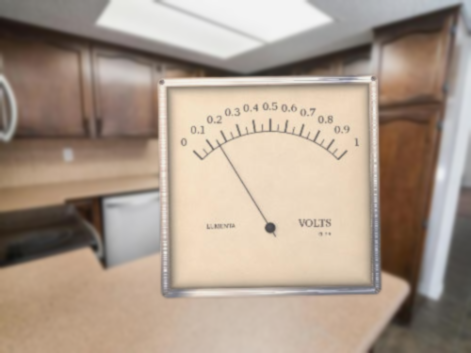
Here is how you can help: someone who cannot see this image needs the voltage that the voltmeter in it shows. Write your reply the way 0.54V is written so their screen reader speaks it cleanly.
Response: 0.15V
